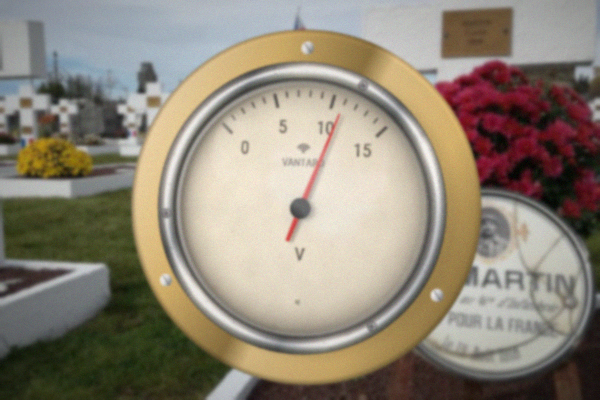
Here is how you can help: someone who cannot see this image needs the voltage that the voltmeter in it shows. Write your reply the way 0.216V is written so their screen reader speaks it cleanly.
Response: 11V
